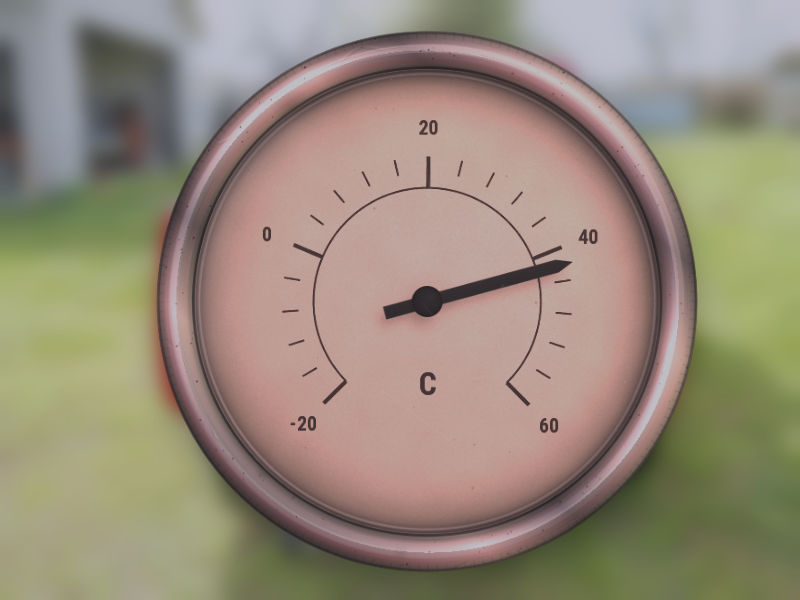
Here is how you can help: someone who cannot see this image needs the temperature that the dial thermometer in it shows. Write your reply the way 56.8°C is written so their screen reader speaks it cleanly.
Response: 42°C
